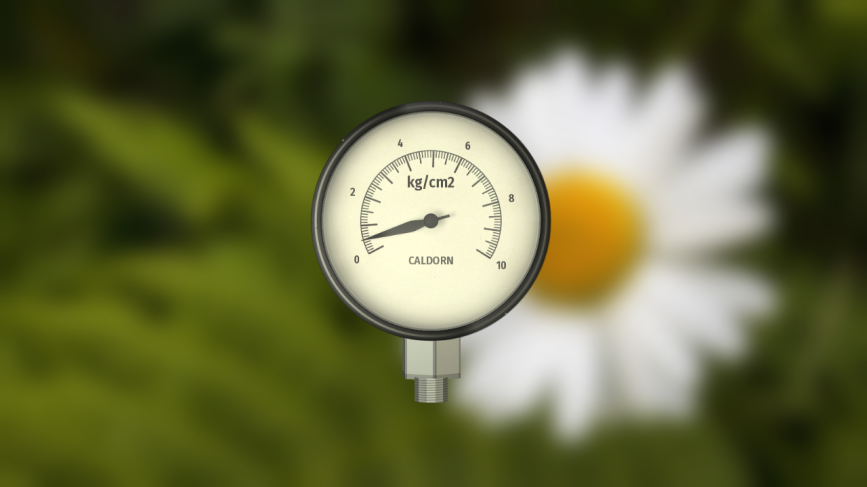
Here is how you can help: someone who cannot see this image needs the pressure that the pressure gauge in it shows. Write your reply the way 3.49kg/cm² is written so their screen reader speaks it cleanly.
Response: 0.5kg/cm²
